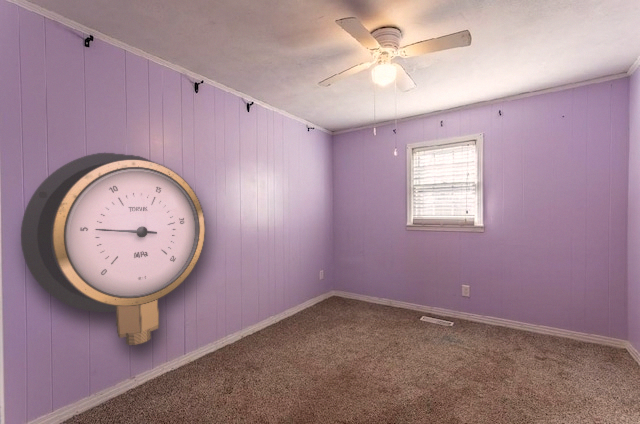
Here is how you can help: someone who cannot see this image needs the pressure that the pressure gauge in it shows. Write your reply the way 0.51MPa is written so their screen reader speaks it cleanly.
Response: 5MPa
